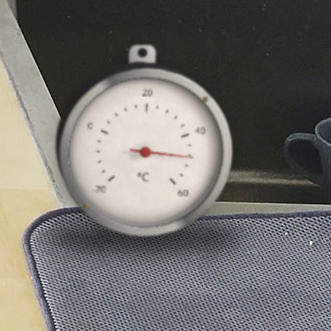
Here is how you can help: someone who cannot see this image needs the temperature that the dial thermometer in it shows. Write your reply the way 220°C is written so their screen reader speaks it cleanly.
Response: 48°C
